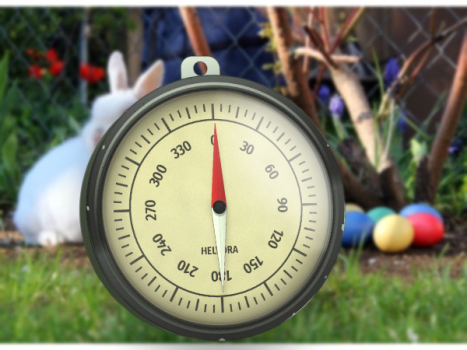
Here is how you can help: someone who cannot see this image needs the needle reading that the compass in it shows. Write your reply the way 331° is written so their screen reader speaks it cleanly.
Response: 0°
